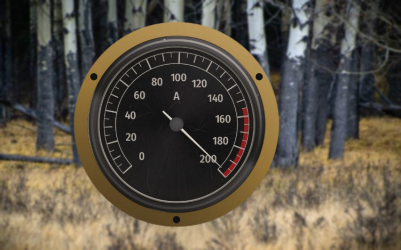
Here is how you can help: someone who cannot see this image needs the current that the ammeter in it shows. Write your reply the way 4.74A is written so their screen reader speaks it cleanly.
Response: 197.5A
